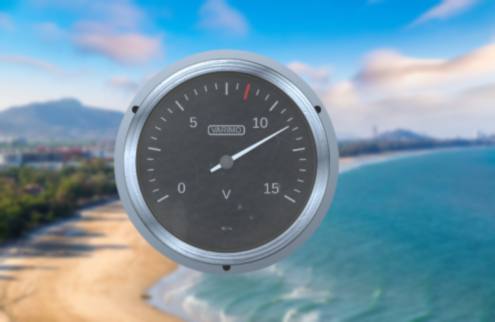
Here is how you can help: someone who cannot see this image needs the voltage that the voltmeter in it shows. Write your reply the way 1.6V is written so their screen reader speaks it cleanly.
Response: 11.25V
